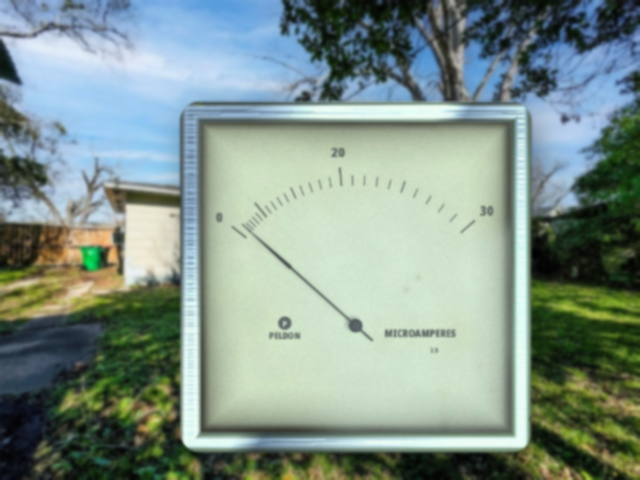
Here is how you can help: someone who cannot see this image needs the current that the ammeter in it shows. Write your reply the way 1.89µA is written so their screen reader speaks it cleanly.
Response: 5µA
